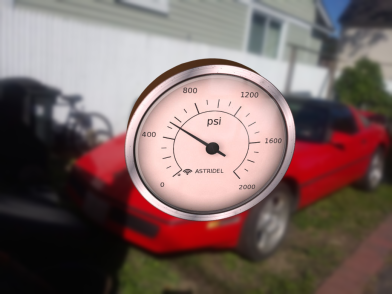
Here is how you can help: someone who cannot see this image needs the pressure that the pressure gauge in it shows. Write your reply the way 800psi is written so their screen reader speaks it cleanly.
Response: 550psi
